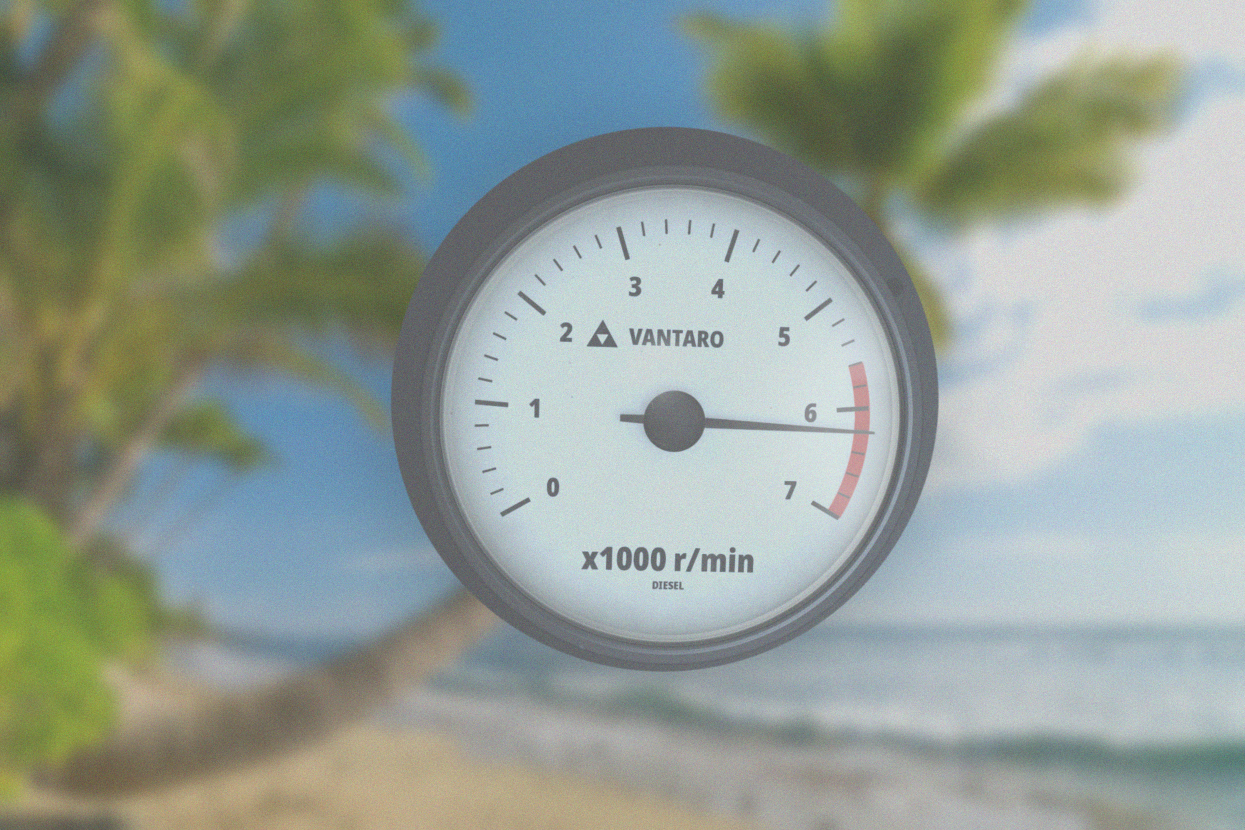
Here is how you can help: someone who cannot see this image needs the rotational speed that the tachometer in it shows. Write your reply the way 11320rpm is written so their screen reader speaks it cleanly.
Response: 6200rpm
